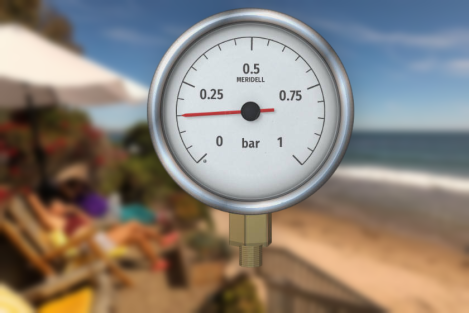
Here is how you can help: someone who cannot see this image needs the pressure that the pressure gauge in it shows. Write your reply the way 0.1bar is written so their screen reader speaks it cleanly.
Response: 0.15bar
